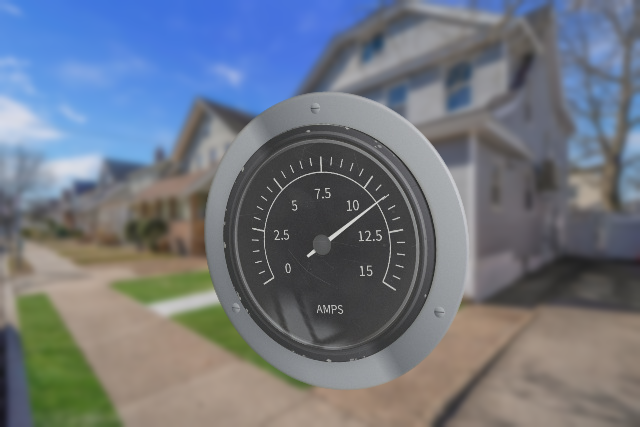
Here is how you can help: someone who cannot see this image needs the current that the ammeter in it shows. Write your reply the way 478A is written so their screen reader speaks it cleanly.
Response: 11A
